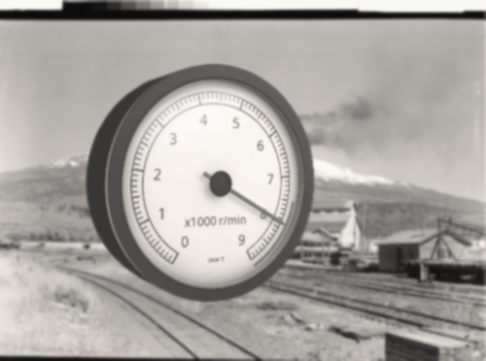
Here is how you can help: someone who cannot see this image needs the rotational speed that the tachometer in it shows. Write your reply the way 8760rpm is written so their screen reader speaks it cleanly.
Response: 8000rpm
